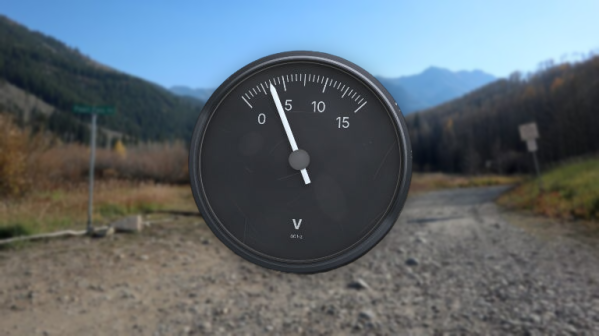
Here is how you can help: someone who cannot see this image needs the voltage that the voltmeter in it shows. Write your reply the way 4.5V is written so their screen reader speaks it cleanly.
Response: 3.5V
